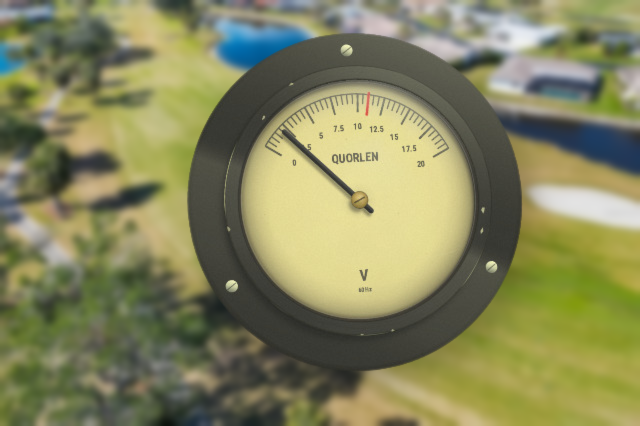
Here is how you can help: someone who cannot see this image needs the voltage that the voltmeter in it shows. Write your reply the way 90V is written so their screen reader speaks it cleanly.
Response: 2V
